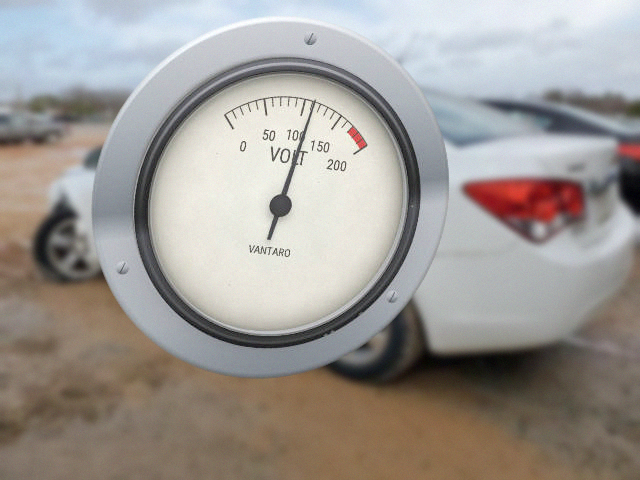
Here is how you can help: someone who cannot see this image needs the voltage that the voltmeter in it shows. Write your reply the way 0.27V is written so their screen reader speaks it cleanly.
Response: 110V
